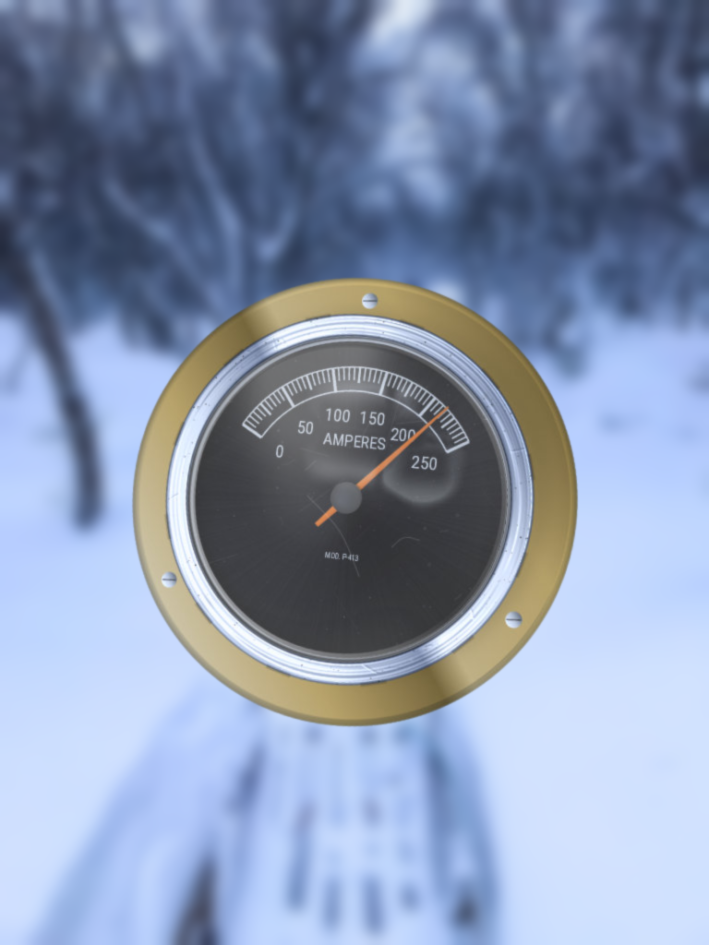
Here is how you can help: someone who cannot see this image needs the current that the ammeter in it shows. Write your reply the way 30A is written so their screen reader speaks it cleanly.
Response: 215A
